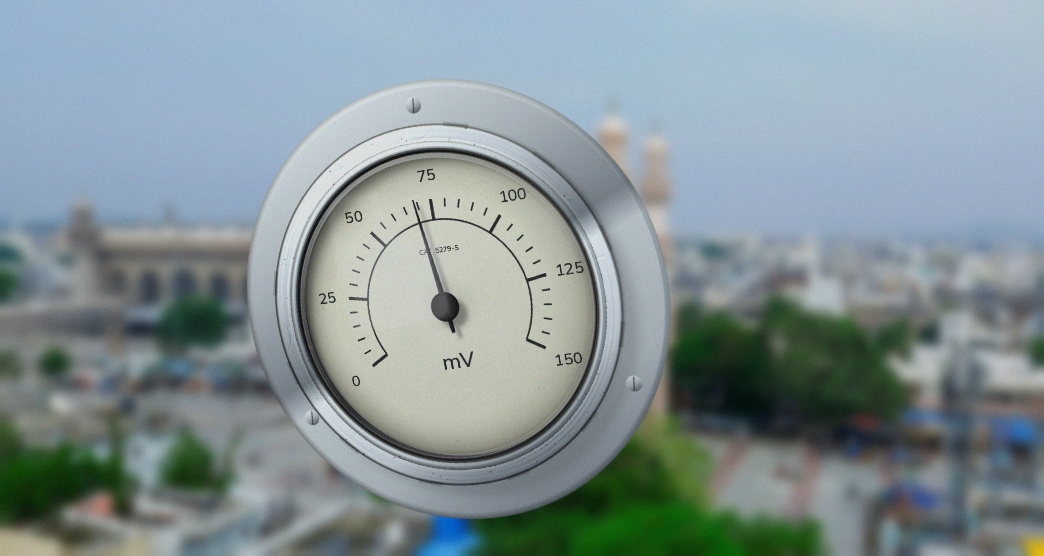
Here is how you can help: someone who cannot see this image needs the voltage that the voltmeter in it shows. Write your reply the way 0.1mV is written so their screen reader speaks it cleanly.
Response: 70mV
